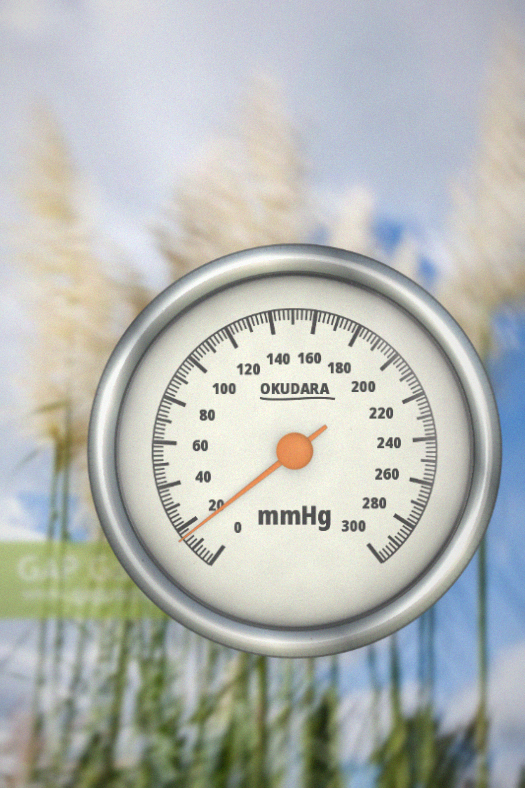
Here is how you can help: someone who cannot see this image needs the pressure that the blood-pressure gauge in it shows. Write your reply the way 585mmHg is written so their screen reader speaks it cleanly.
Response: 16mmHg
